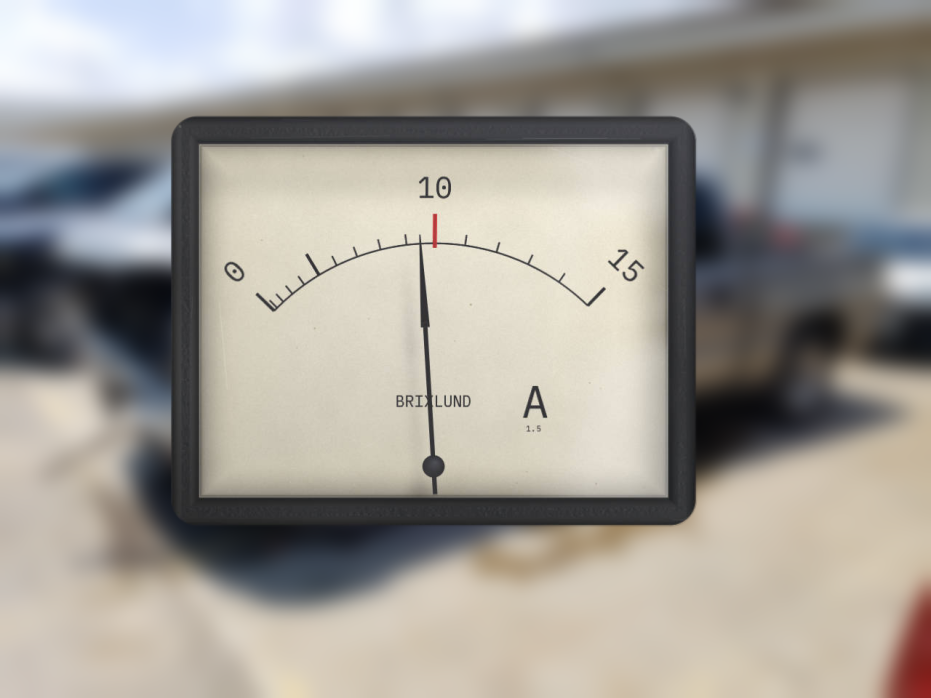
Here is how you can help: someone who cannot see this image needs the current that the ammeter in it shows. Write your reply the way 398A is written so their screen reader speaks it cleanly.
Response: 9.5A
